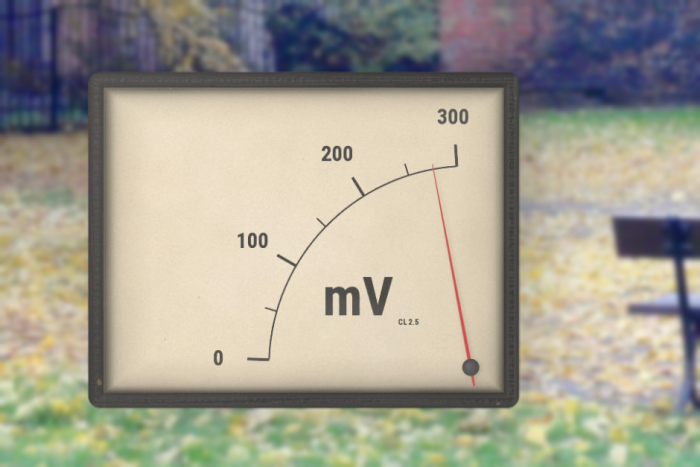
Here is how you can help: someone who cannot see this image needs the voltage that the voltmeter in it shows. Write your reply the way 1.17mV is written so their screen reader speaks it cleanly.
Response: 275mV
